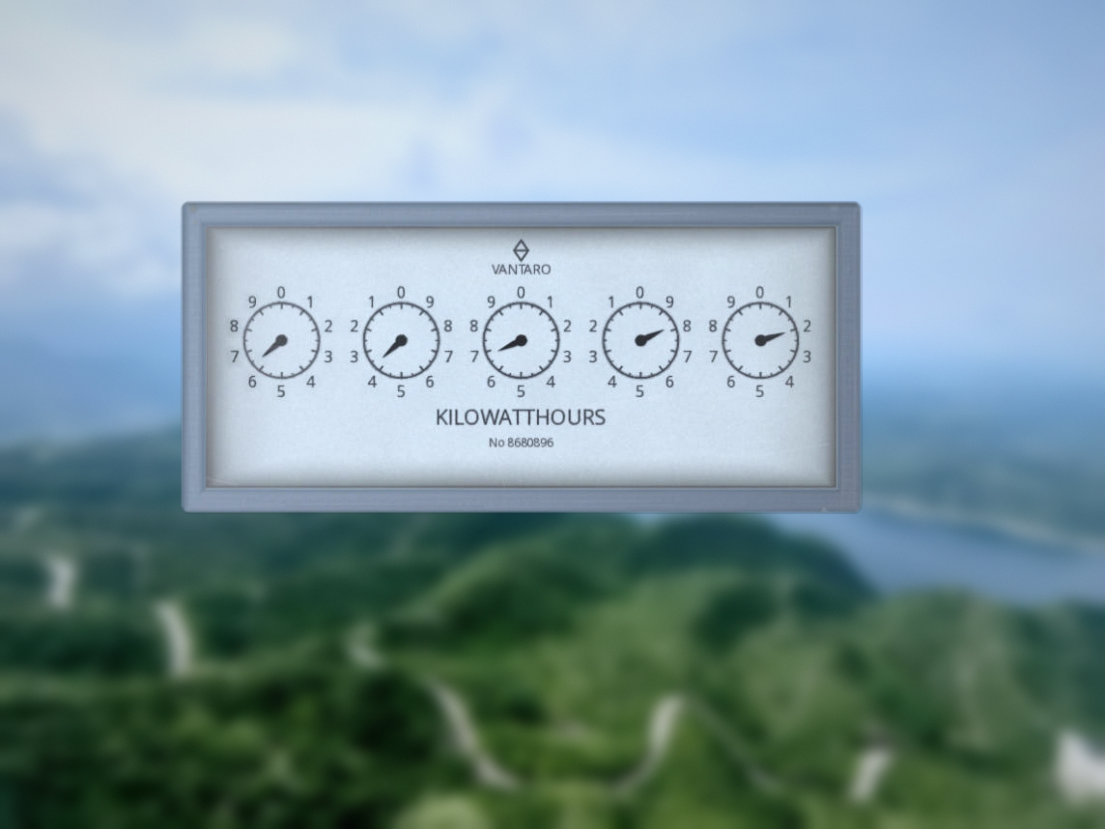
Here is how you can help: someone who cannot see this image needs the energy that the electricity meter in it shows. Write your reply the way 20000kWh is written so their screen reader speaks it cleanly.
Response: 63682kWh
